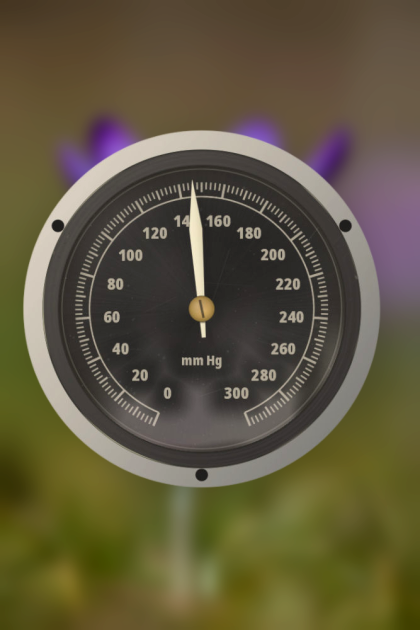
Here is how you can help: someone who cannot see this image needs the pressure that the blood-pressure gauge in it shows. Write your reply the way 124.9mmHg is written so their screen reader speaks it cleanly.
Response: 146mmHg
